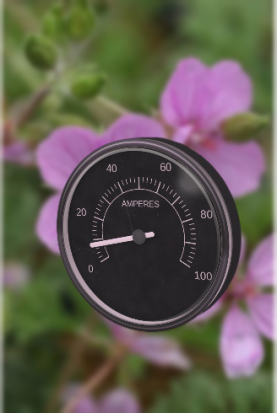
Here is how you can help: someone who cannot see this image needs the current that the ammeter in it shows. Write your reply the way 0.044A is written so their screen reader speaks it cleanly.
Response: 8A
